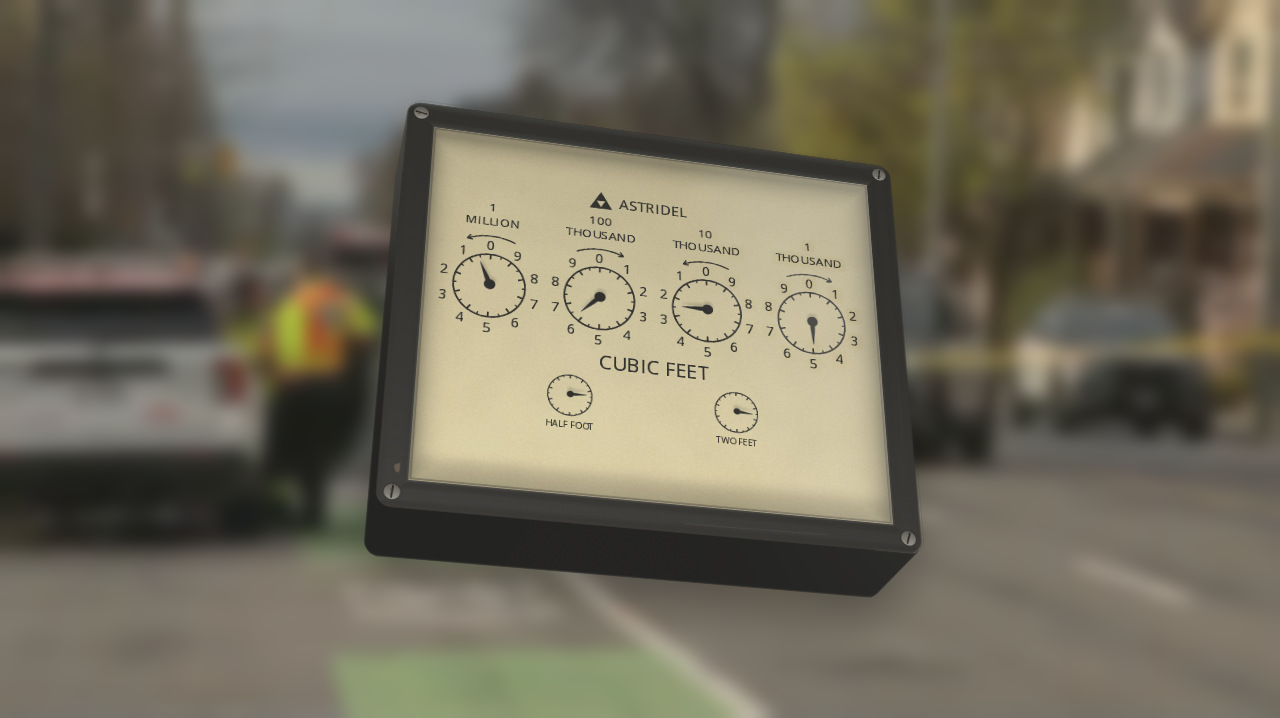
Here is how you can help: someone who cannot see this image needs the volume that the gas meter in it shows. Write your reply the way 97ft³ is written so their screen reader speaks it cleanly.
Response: 62500ft³
